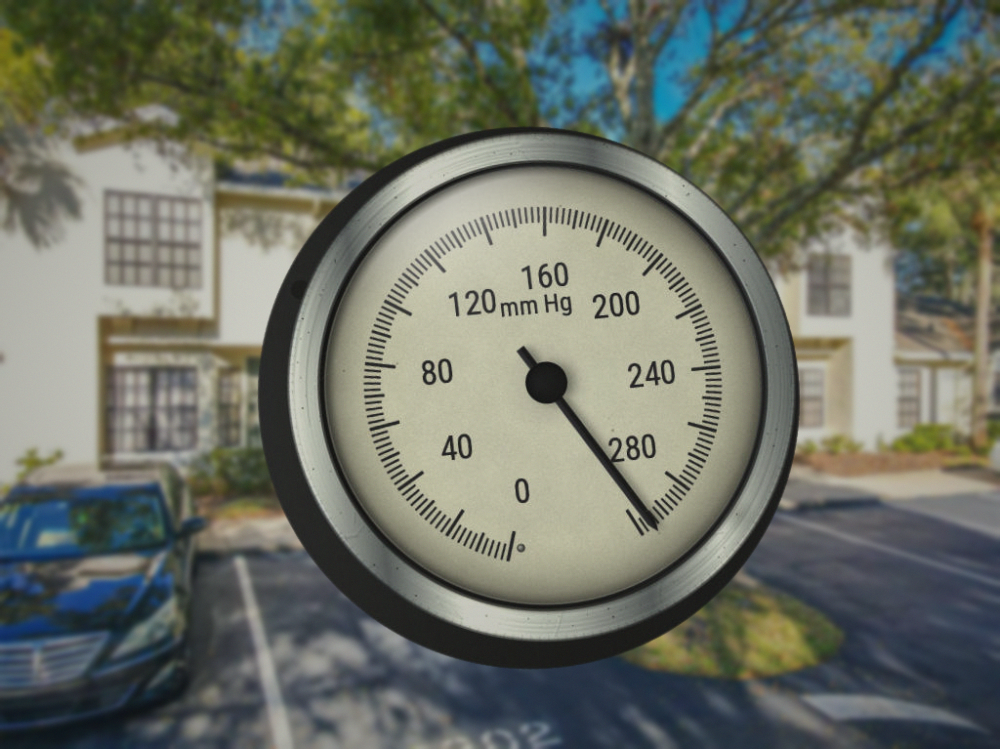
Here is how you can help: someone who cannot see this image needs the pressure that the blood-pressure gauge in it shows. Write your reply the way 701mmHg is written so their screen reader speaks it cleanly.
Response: 296mmHg
